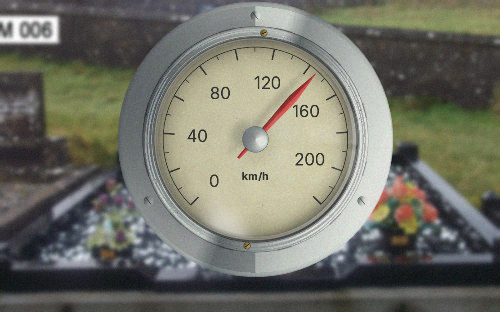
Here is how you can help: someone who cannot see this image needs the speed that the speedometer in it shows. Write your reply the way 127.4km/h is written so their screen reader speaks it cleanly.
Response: 145km/h
